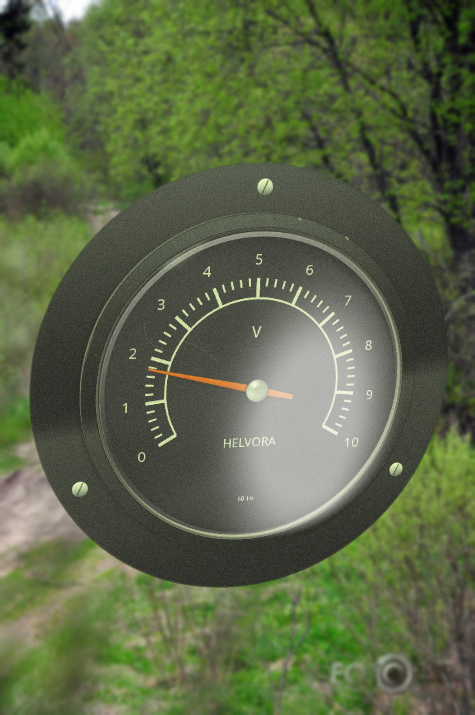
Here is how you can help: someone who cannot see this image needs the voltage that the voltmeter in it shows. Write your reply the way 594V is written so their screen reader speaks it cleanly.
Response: 1.8V
